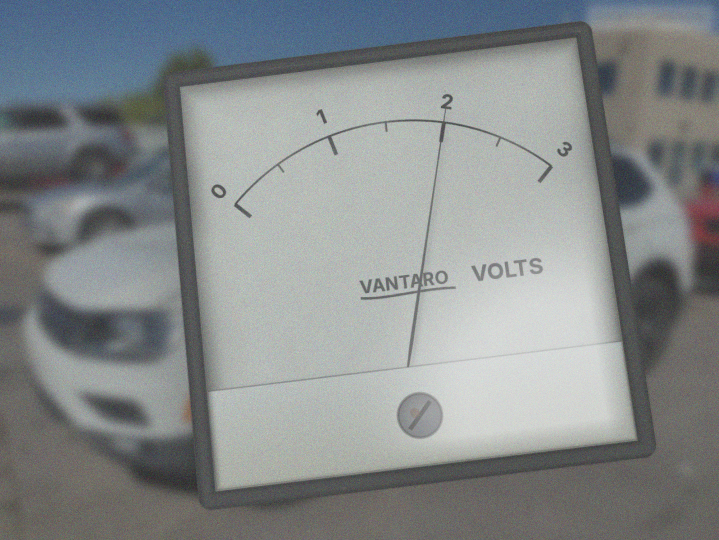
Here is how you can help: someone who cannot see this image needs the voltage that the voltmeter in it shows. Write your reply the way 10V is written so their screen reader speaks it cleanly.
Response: 2V
